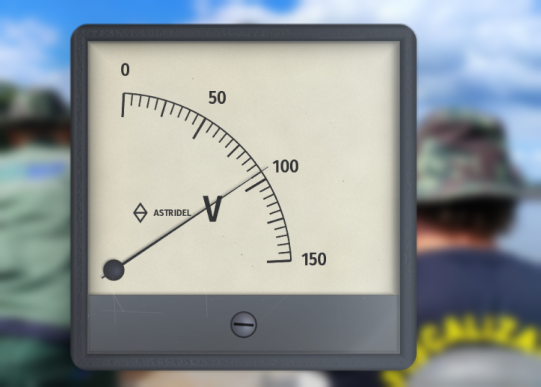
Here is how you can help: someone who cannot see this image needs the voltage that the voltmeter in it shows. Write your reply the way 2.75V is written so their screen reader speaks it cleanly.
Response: 95V
